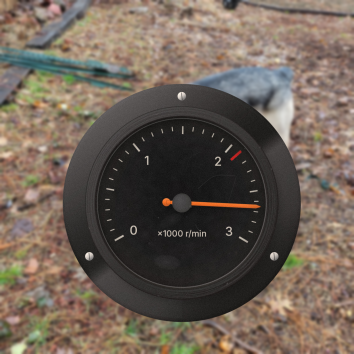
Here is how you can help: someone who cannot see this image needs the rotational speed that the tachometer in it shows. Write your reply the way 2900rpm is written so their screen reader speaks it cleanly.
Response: 2650rpm
